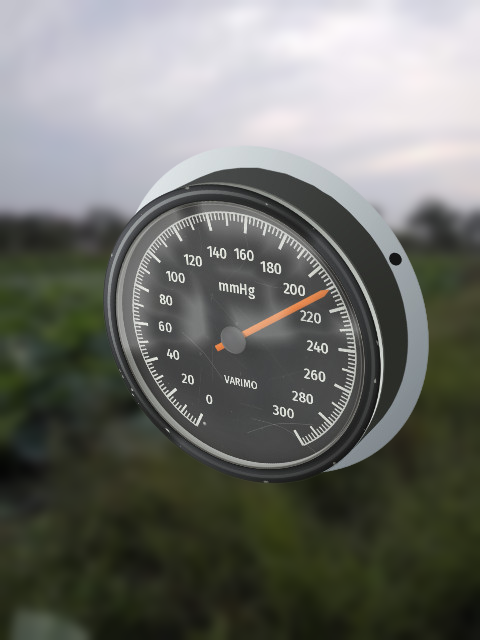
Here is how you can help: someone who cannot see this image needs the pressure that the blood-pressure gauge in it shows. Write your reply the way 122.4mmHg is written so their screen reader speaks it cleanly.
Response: 210mmHg
